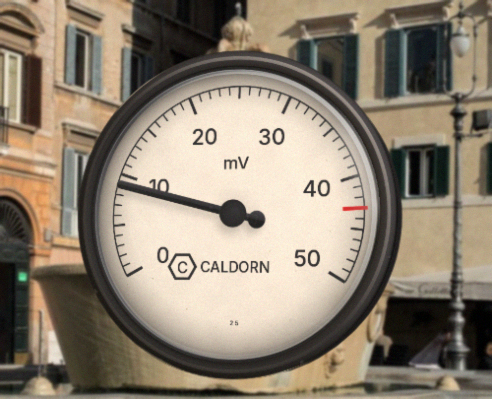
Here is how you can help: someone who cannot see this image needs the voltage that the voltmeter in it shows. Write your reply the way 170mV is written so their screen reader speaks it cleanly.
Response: 9mV
